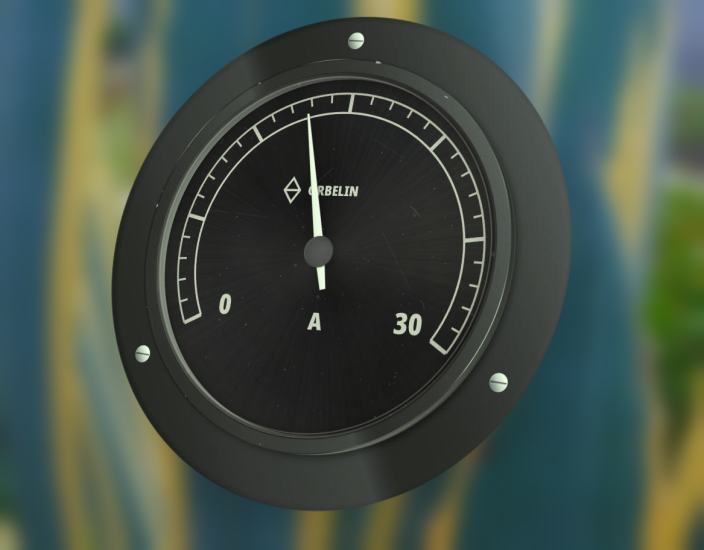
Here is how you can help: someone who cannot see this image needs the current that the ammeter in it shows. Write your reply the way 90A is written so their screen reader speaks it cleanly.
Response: 13A
